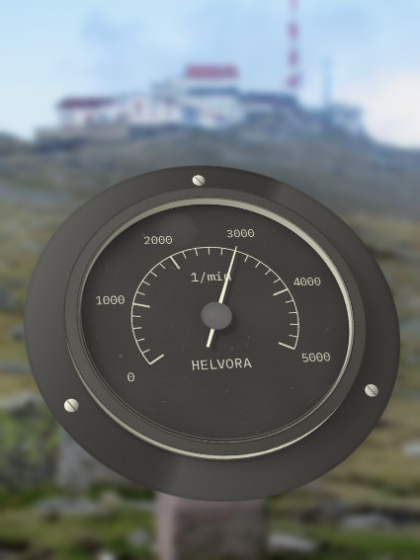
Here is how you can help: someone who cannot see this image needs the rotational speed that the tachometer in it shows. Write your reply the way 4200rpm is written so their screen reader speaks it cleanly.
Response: 3000rpm
